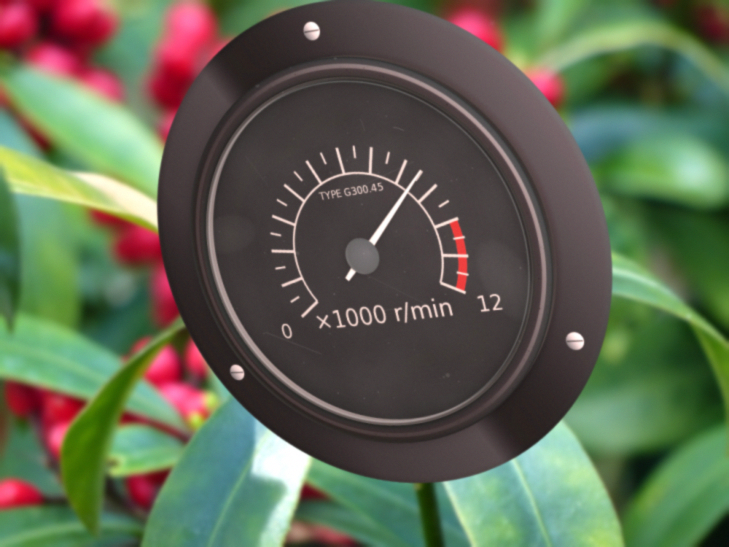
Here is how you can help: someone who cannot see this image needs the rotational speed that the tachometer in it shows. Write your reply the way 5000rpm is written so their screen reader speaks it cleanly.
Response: 8500rpm
